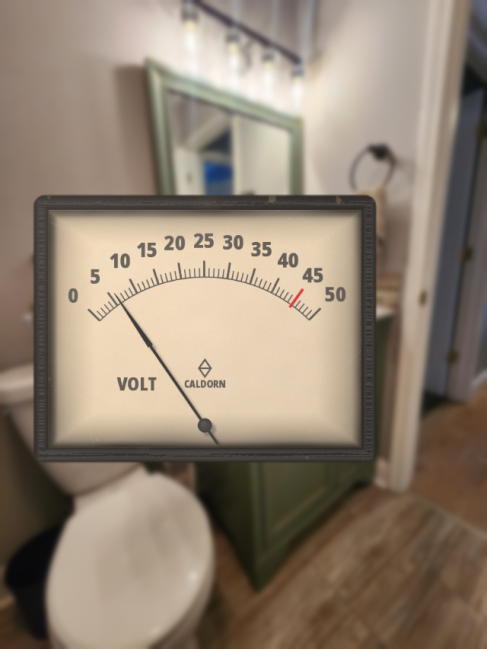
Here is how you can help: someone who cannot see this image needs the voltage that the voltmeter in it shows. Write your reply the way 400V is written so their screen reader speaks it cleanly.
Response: 6V
